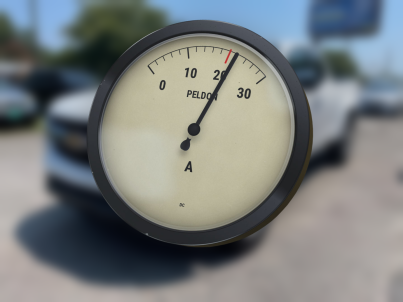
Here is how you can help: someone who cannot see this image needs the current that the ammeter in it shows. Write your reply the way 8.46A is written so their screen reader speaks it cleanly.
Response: 22A
